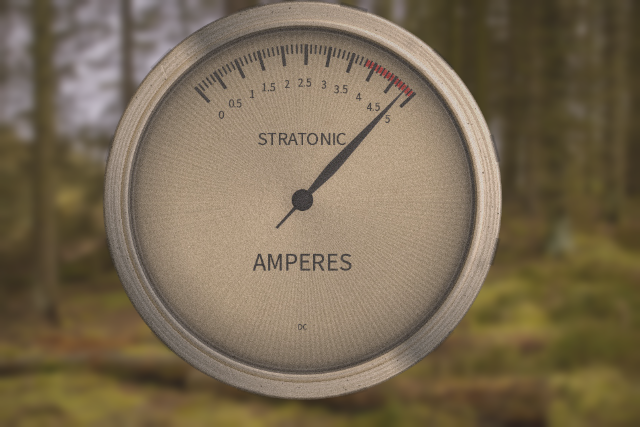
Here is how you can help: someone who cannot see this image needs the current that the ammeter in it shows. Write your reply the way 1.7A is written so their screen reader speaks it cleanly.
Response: 4.8A
